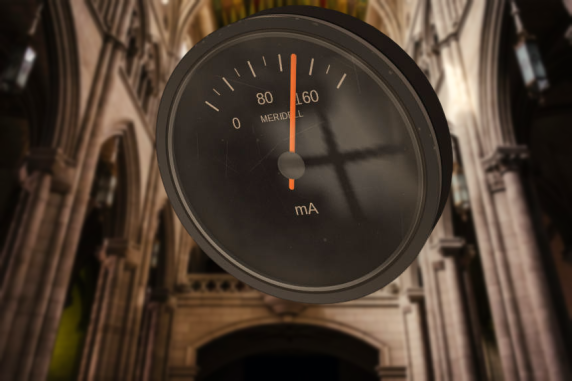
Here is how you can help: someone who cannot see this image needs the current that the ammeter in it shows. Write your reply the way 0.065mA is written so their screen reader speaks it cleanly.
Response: 140mA
